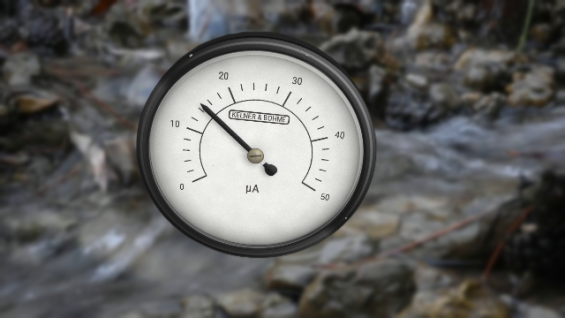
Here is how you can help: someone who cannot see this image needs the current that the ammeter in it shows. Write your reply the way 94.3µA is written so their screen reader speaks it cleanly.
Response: 15µA
